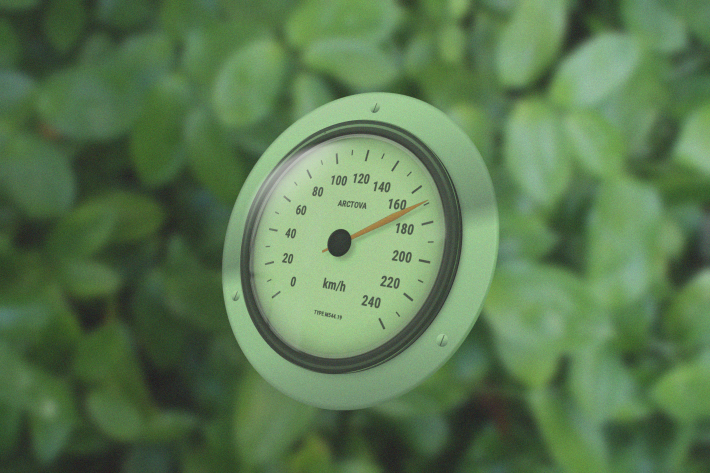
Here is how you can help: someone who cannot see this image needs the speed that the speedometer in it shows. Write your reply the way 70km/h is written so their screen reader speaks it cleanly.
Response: 170km/h
